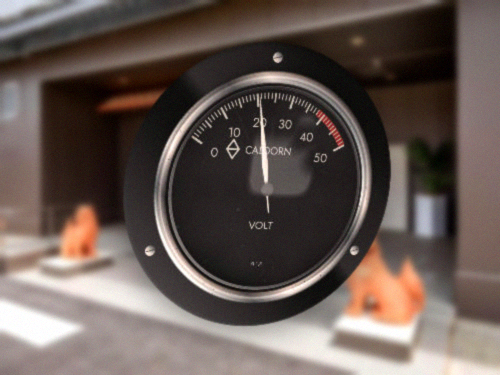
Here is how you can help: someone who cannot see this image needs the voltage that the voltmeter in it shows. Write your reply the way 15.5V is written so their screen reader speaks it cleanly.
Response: 20V
